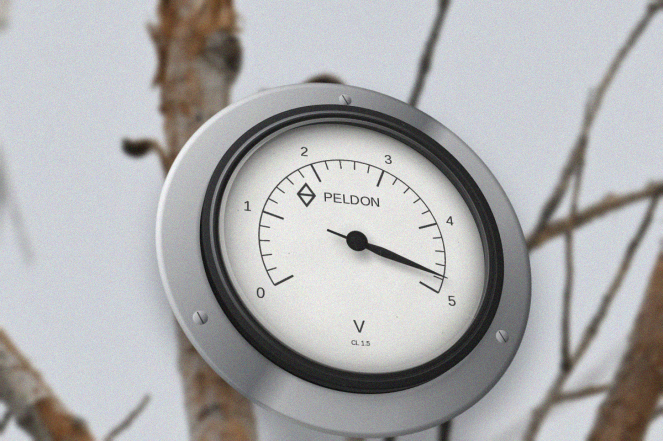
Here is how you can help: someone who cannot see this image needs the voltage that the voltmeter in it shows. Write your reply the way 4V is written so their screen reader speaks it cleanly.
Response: 4.8V
